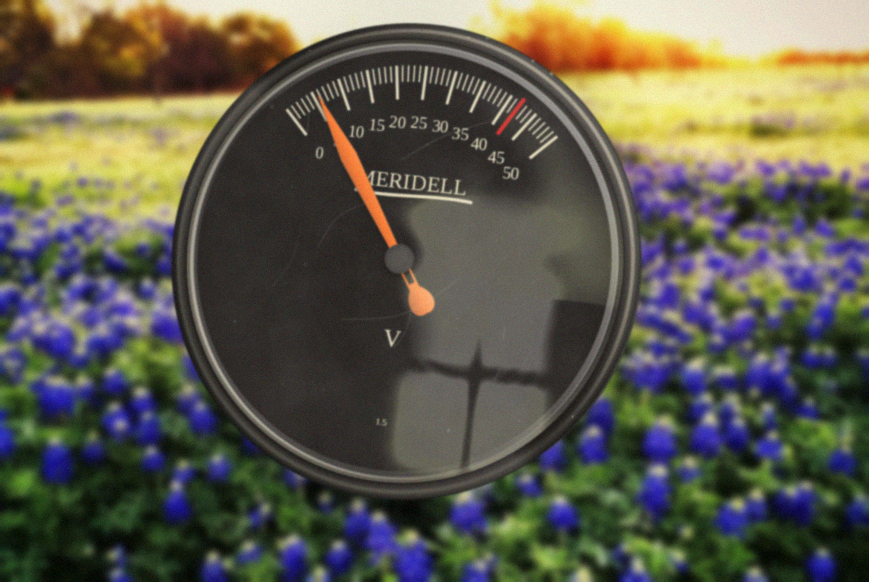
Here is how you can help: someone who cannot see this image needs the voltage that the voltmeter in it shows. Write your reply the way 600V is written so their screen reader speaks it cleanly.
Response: 6V
